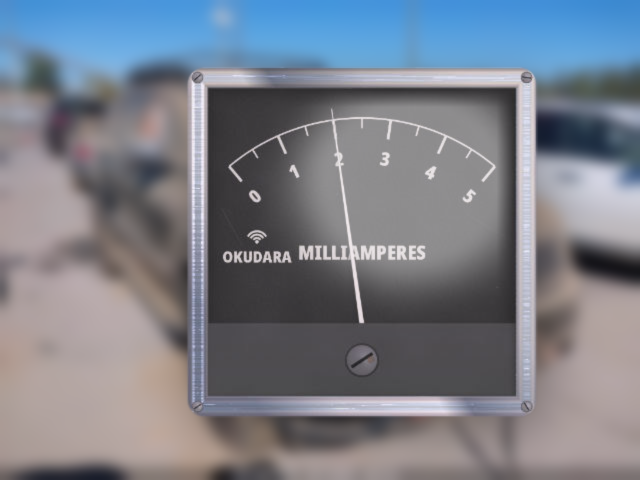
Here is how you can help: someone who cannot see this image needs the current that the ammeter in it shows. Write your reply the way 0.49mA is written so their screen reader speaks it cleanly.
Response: 2mA
